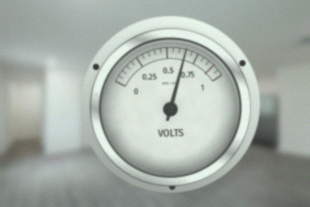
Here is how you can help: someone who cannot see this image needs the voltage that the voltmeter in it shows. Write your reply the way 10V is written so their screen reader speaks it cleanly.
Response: 0.65V
